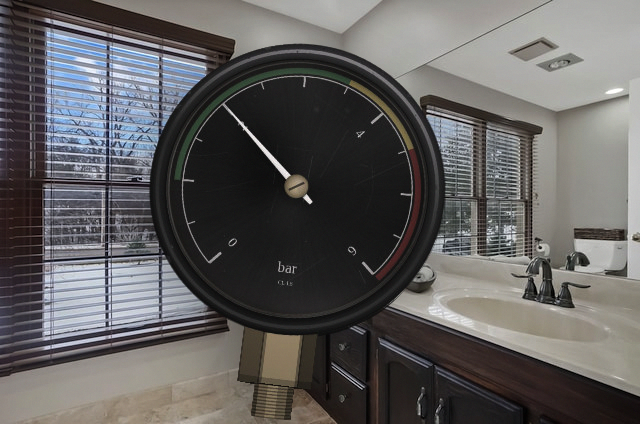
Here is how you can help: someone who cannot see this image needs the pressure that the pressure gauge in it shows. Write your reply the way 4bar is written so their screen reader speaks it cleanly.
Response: 2bar
